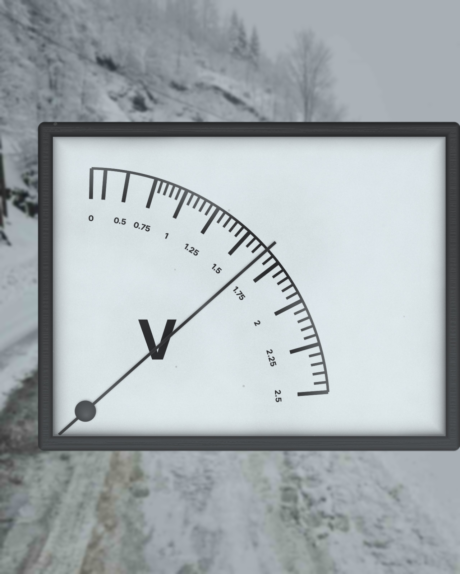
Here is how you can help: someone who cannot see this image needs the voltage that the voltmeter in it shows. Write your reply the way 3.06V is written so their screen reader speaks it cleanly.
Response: 1.65V
